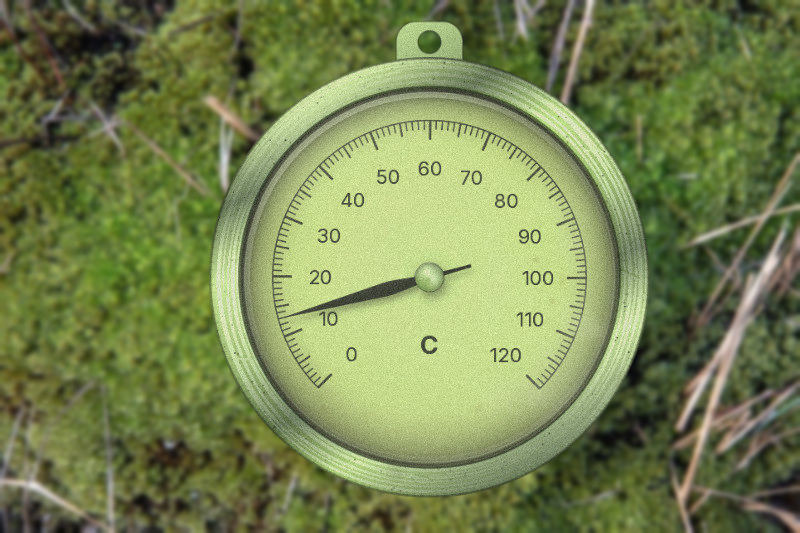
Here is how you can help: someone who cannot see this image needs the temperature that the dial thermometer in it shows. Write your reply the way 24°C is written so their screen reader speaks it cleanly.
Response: 13°C
